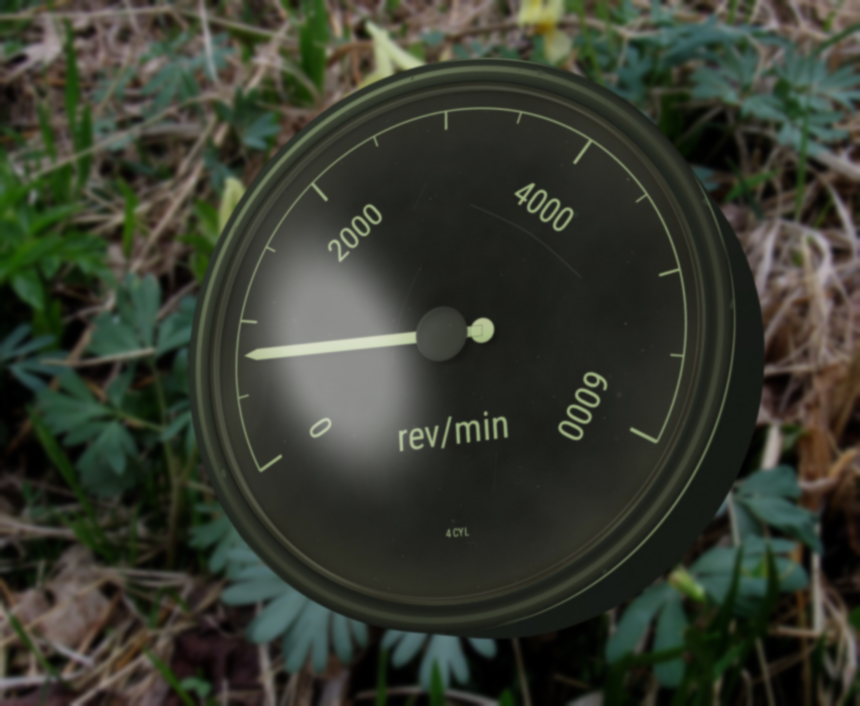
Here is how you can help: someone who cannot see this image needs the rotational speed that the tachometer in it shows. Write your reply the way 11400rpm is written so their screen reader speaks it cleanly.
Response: 750rpm
